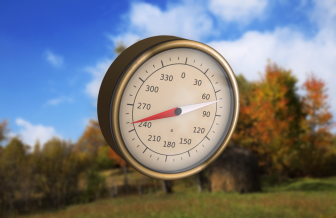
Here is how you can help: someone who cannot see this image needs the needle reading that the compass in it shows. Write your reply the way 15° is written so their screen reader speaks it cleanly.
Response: 250°
